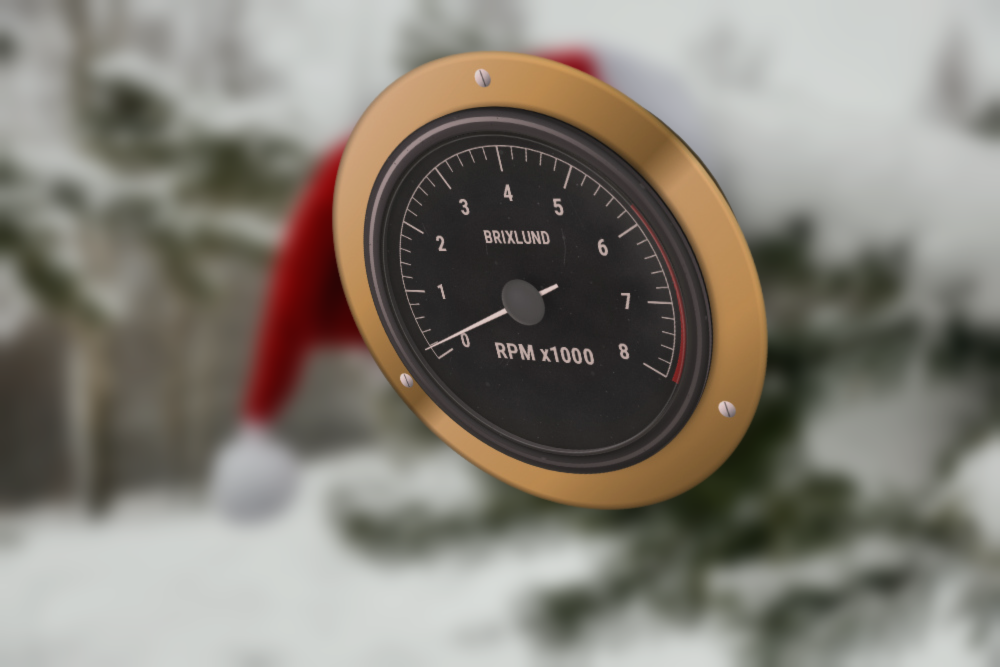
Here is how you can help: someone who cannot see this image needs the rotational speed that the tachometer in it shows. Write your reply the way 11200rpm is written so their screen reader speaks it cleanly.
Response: 200rpm
